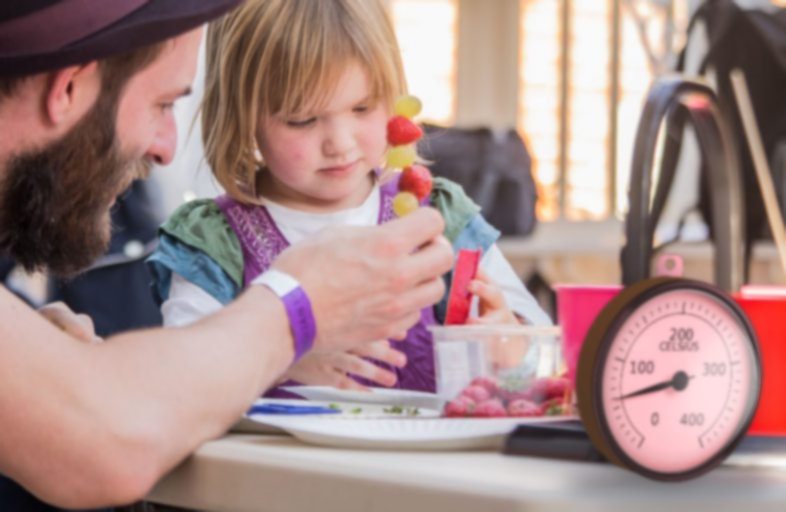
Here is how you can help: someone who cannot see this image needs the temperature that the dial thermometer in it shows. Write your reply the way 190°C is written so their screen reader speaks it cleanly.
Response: 60°C
